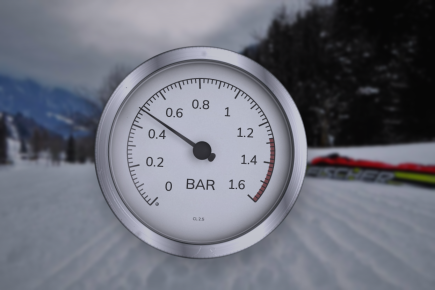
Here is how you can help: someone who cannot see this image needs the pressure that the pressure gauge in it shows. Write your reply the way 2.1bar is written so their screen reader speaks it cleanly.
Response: 0.48bar
